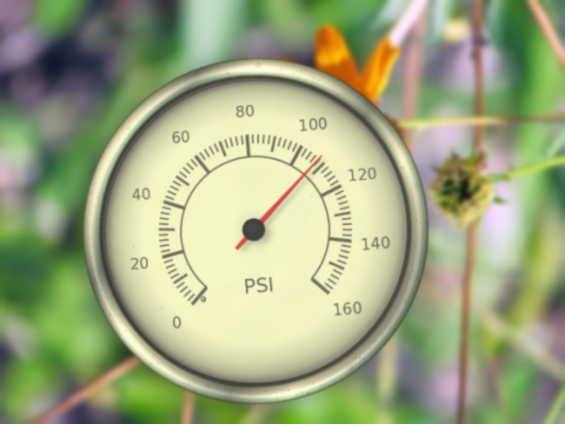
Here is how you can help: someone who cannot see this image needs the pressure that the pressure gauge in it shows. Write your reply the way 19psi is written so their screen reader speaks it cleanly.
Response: 108psi
